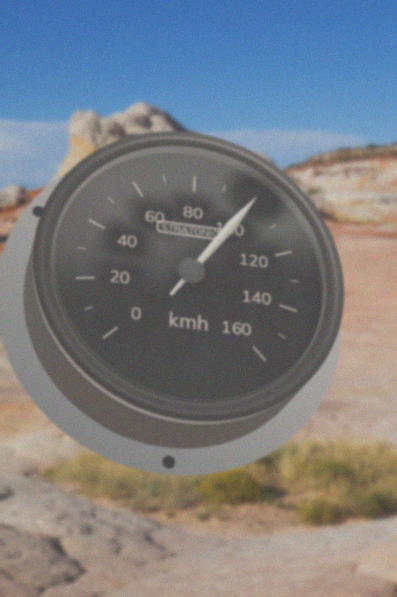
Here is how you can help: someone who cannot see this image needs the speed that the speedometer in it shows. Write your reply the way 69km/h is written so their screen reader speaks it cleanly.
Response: 100km/h
